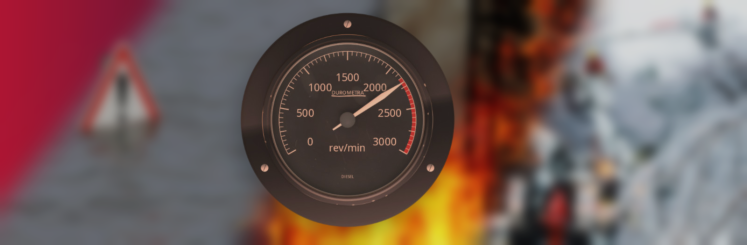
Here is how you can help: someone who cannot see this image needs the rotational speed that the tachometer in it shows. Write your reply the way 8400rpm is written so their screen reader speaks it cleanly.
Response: 2200rpm
